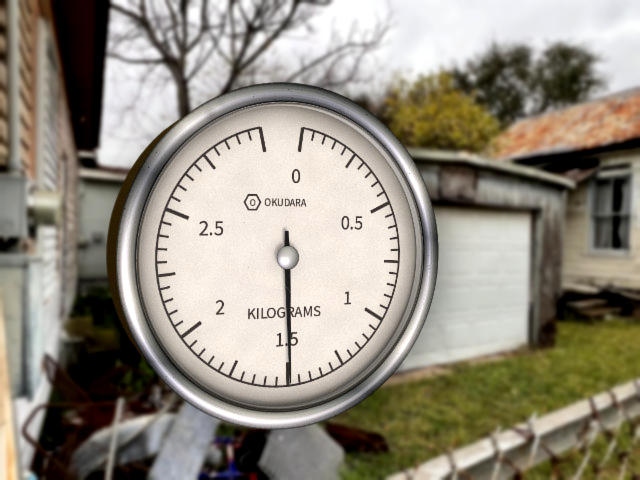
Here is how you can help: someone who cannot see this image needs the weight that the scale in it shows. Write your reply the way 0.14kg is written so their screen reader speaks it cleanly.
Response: 1.5kg
